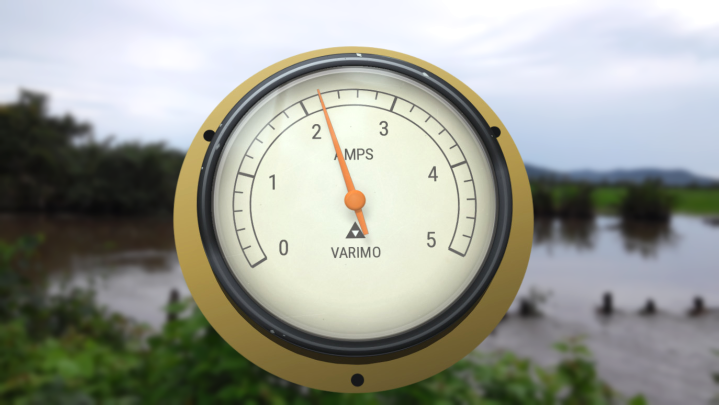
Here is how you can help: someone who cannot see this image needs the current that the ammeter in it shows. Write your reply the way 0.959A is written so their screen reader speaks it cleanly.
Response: 2.2A
